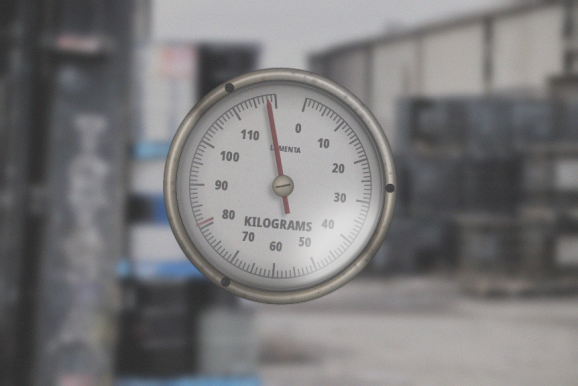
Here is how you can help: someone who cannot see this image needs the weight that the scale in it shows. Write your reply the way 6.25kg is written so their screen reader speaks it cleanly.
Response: 118kg
